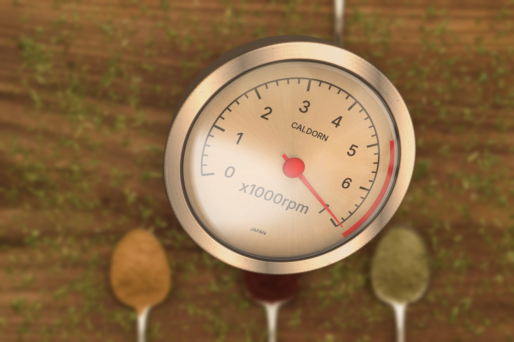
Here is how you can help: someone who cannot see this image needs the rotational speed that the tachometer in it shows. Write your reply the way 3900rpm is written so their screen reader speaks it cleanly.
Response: 6900rpm
